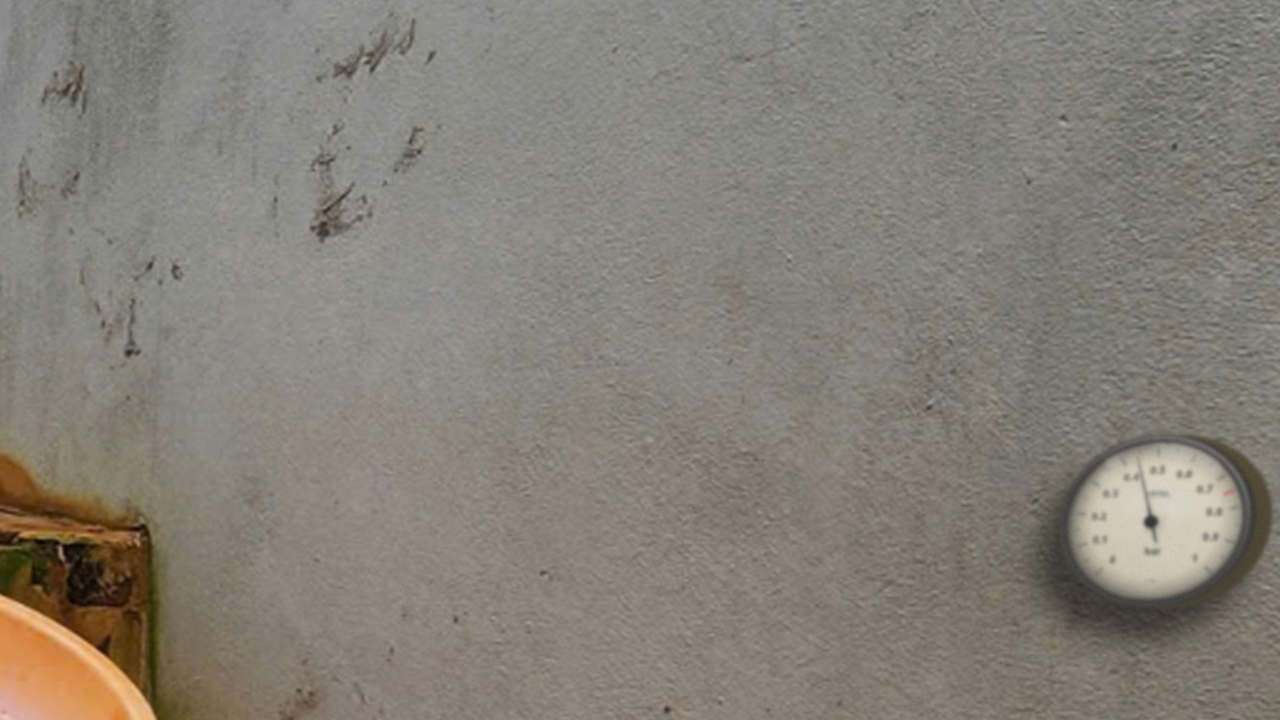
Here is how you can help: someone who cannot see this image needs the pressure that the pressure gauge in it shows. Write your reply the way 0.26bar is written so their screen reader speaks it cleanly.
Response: 0.45bar
